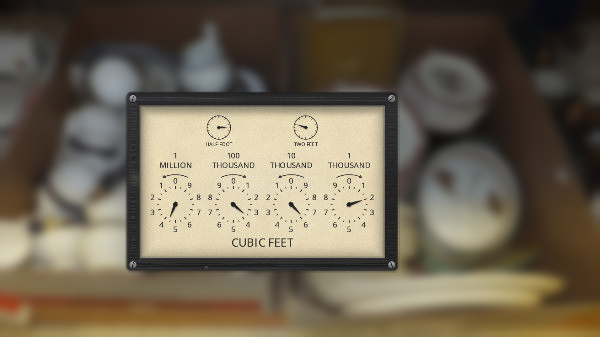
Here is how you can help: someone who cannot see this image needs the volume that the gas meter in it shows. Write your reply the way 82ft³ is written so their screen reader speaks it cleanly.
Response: 436200ft³
